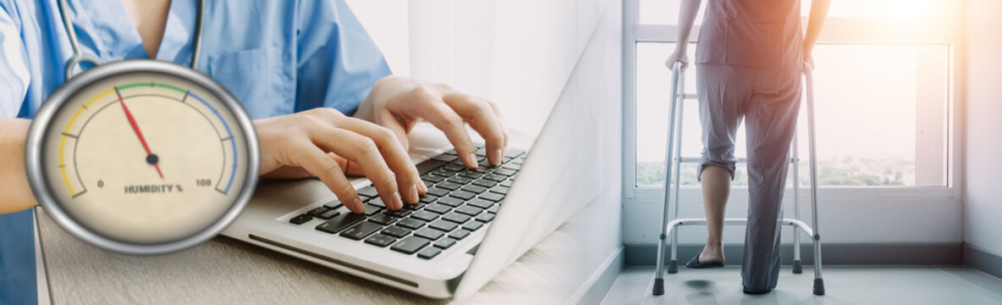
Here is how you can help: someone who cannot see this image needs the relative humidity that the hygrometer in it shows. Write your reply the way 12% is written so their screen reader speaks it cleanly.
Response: 40%
